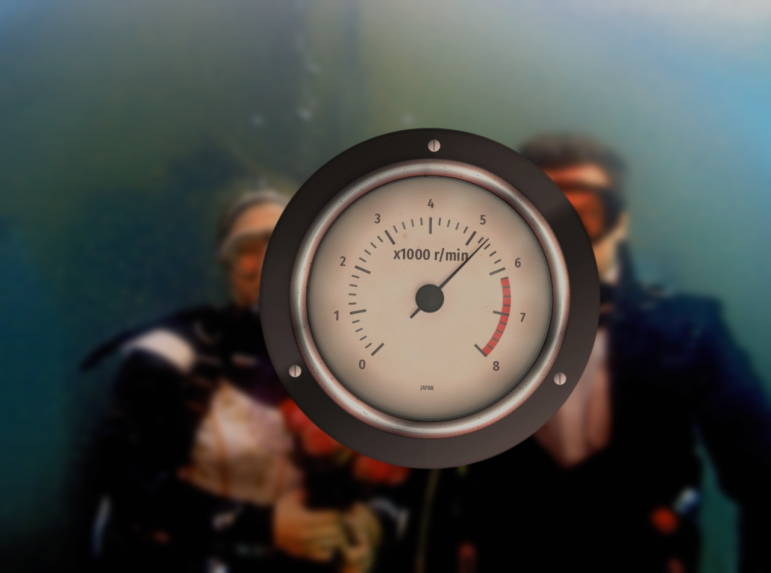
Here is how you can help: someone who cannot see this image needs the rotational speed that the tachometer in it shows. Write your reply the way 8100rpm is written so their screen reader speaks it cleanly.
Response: 5300rpm
